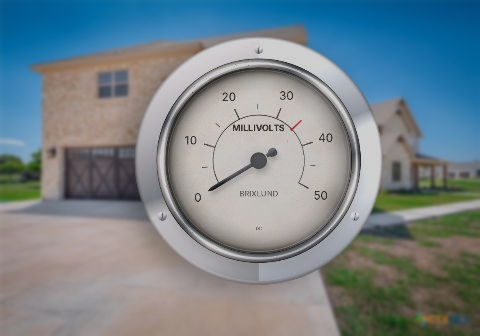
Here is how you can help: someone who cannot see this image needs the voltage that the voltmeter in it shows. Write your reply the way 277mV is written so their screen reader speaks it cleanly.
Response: 0mV
